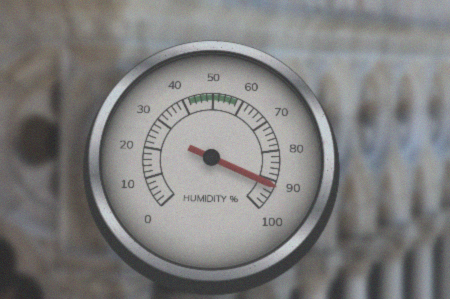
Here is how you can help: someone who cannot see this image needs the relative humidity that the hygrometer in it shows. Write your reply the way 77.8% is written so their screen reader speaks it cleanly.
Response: 92%
